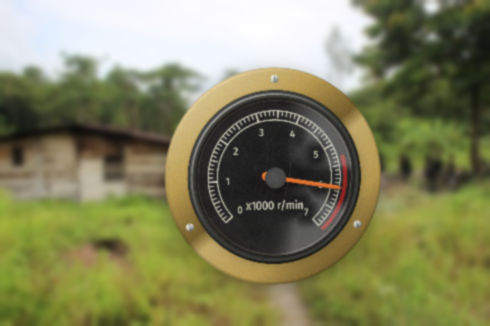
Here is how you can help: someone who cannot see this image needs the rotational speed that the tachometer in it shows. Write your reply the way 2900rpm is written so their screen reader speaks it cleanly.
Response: 6000rpm
